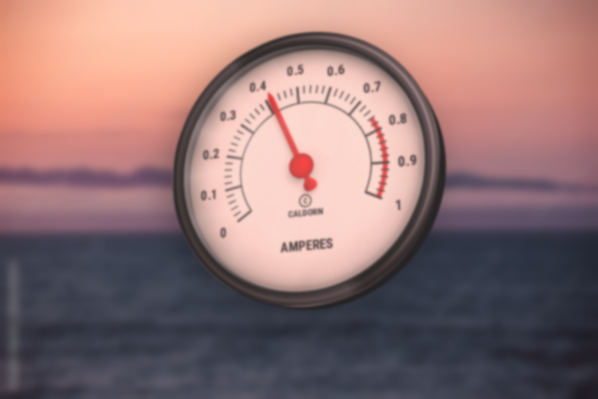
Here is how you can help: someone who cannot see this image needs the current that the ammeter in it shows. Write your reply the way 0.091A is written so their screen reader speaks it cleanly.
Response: 0.42A
